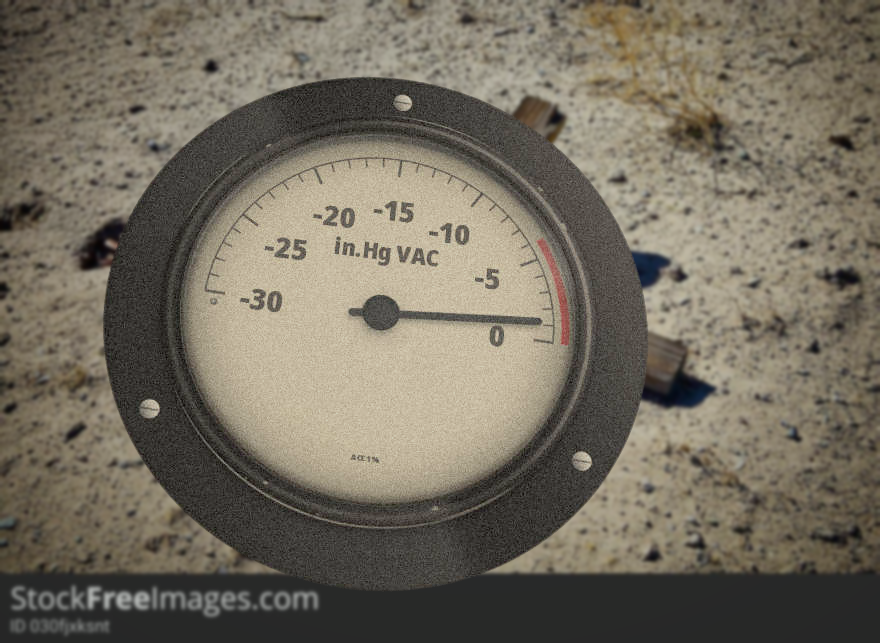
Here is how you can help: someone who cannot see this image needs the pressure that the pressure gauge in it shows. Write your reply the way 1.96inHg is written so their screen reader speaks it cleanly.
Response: -1inHg
